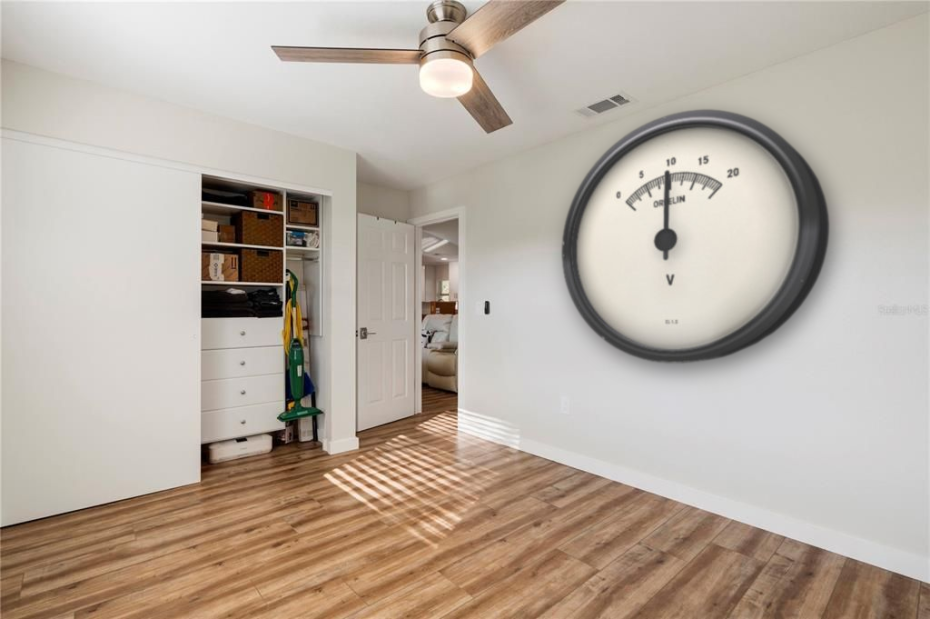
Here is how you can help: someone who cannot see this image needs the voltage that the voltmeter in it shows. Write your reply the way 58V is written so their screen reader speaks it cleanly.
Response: 10V
